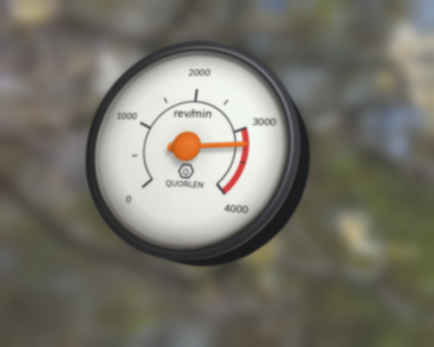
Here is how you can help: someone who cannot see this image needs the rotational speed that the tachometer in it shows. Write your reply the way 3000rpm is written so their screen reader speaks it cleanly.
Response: 3250rpm
